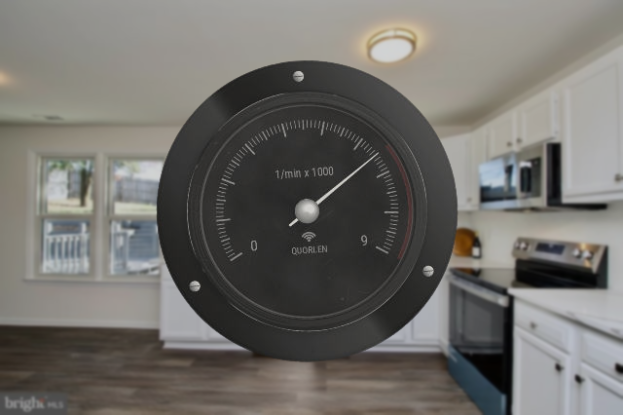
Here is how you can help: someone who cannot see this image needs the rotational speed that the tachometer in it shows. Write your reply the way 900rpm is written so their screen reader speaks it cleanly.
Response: 6500rpm
